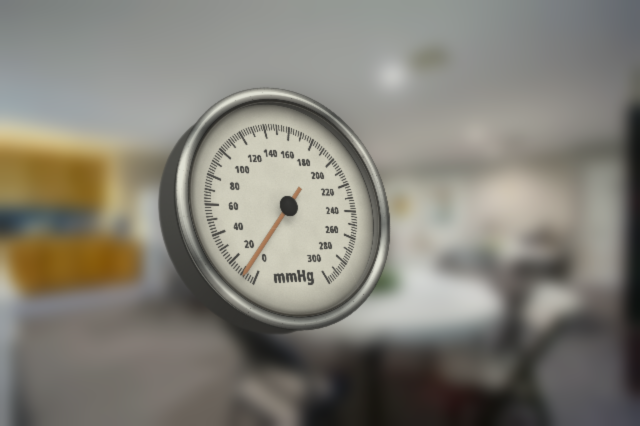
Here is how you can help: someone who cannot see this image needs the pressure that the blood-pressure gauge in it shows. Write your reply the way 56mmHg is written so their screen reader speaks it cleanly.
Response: 10mmHg
